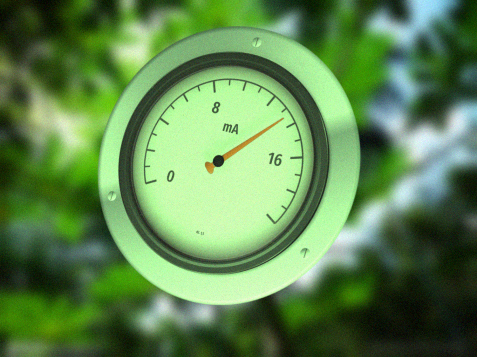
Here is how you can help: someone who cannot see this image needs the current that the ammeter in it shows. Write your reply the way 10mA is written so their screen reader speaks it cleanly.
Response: 13.5mA
